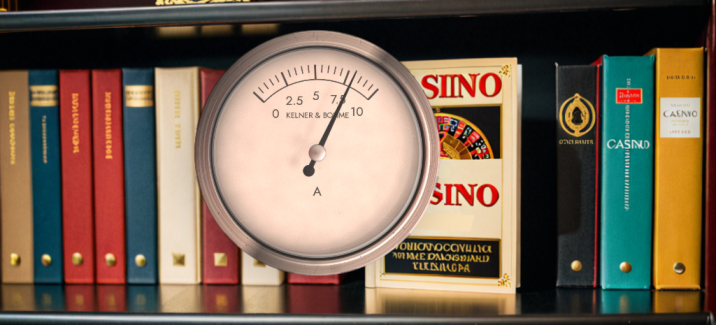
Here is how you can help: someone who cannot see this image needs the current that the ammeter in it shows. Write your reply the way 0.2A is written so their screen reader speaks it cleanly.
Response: 8A
